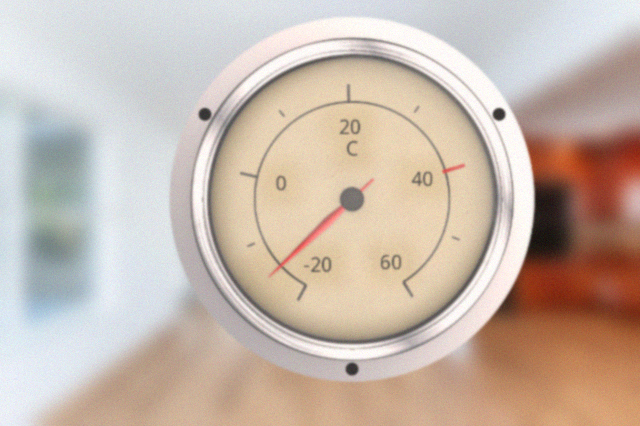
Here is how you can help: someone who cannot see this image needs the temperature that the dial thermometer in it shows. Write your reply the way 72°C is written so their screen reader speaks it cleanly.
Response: -15°C
